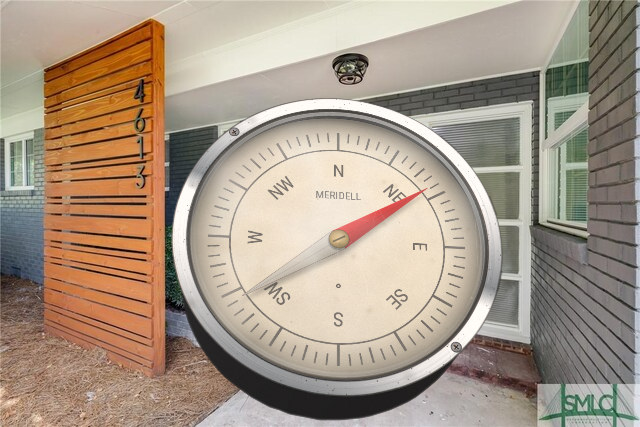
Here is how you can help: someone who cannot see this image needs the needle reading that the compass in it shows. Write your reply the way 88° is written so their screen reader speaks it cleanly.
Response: 55°
